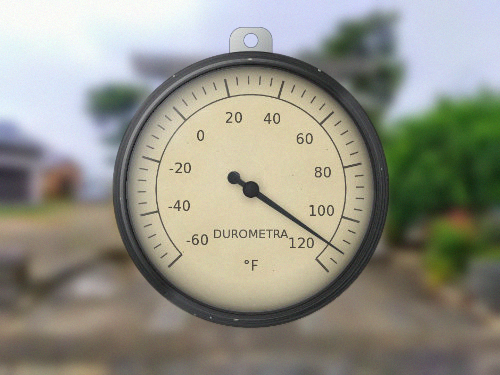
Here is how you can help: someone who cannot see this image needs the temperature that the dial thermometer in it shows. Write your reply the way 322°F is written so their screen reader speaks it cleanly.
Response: 112°F
